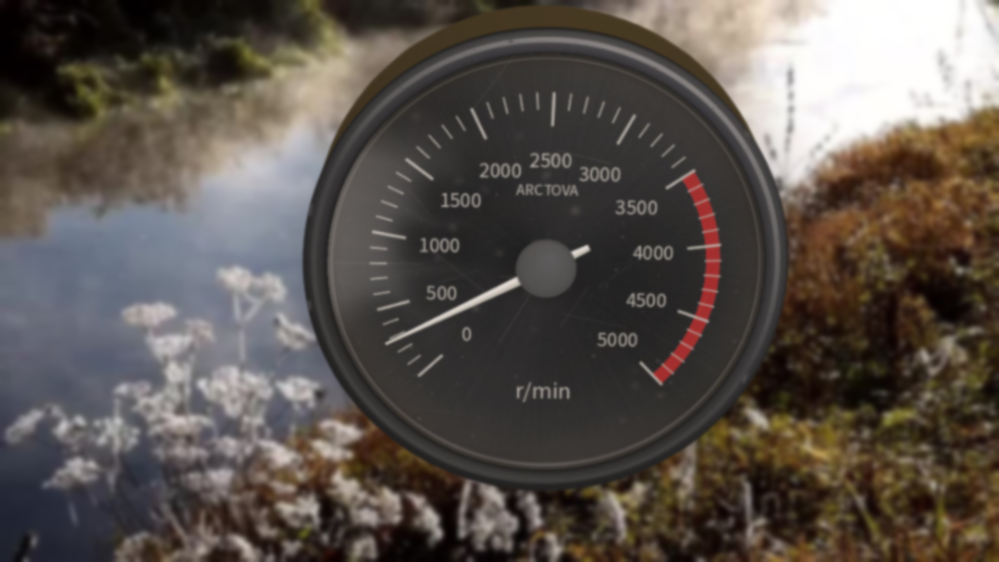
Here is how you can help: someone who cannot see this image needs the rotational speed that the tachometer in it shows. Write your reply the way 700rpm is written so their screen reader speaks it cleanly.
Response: 300rpm
